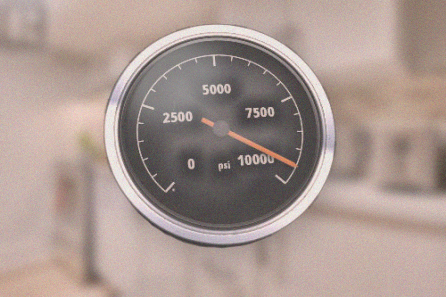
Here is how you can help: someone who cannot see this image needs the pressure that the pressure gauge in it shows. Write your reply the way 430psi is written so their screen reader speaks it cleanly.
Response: 9500psi
